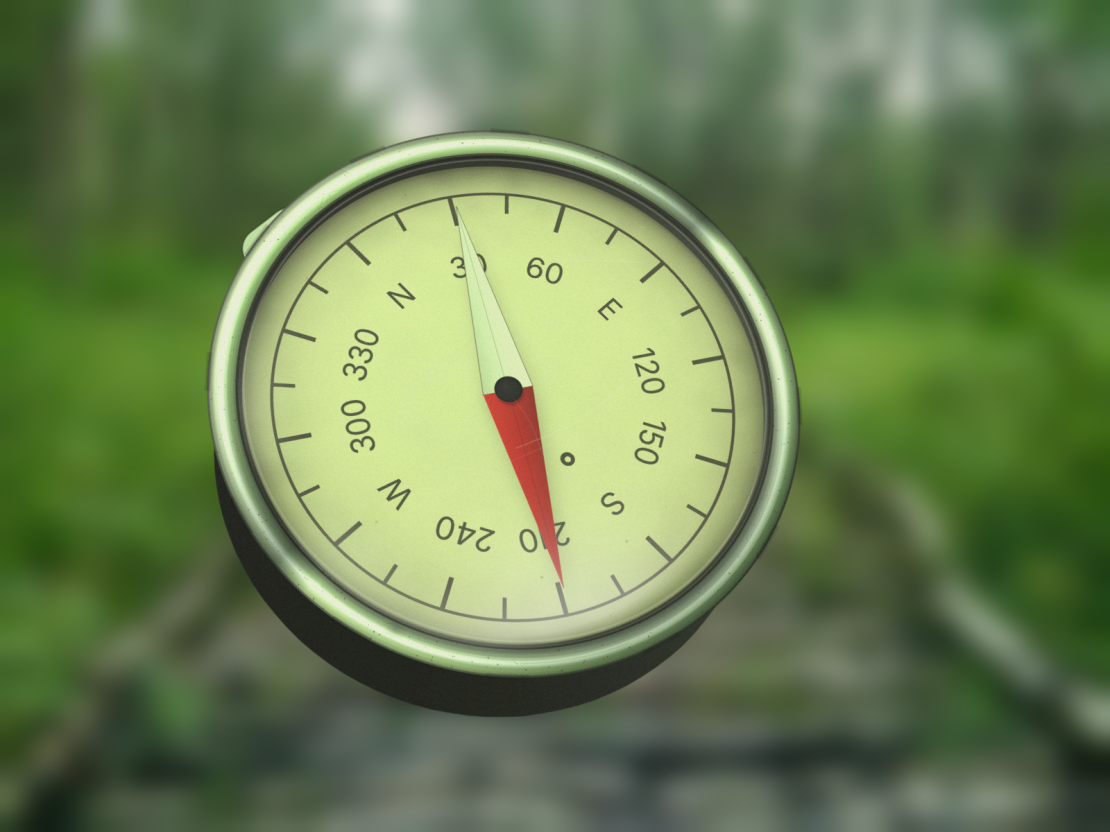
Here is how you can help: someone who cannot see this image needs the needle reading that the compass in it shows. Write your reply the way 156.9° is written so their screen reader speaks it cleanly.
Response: 210°
